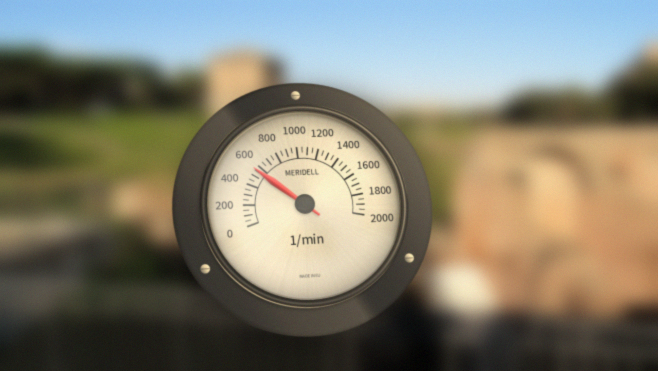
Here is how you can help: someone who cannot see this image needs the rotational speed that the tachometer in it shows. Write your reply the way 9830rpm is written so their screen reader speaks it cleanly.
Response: 550rpm
